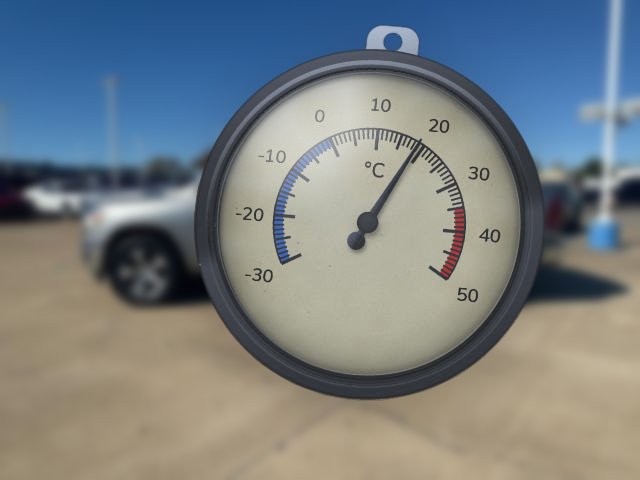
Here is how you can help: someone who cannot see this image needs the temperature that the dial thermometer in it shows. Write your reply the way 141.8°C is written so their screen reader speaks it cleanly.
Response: 19°C
